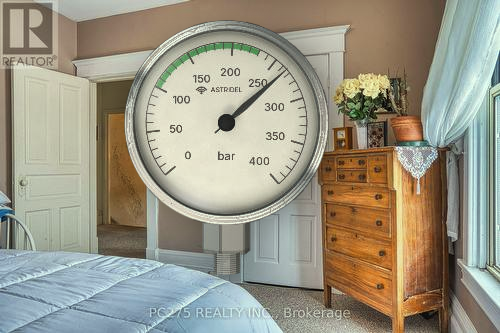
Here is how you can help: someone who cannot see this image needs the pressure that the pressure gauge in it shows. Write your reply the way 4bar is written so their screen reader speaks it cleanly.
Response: 265bar
